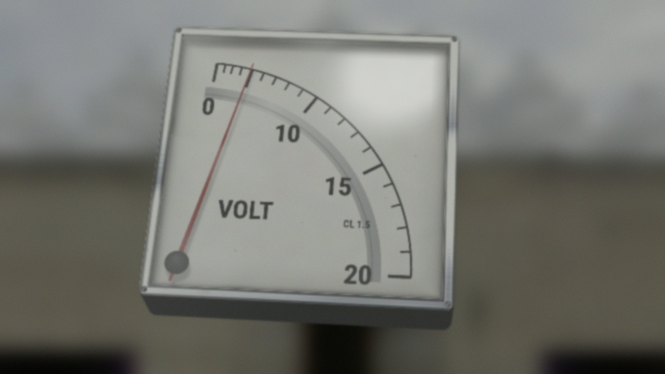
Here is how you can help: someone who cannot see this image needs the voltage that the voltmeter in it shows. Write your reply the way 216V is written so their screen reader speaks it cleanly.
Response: 5V
